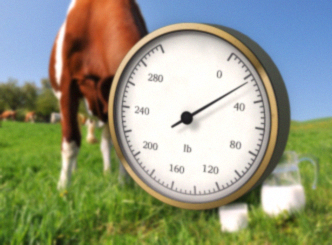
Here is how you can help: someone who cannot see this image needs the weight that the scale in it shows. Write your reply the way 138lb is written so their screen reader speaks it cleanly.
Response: 24lb
